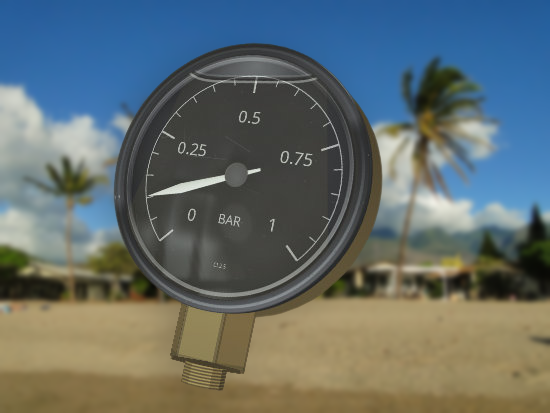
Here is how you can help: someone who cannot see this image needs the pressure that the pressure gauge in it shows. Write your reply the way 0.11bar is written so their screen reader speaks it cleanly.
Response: 0.1bar
